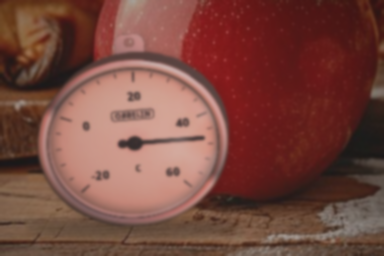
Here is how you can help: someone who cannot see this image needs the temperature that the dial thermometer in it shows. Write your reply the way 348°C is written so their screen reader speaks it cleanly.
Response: 46°C
